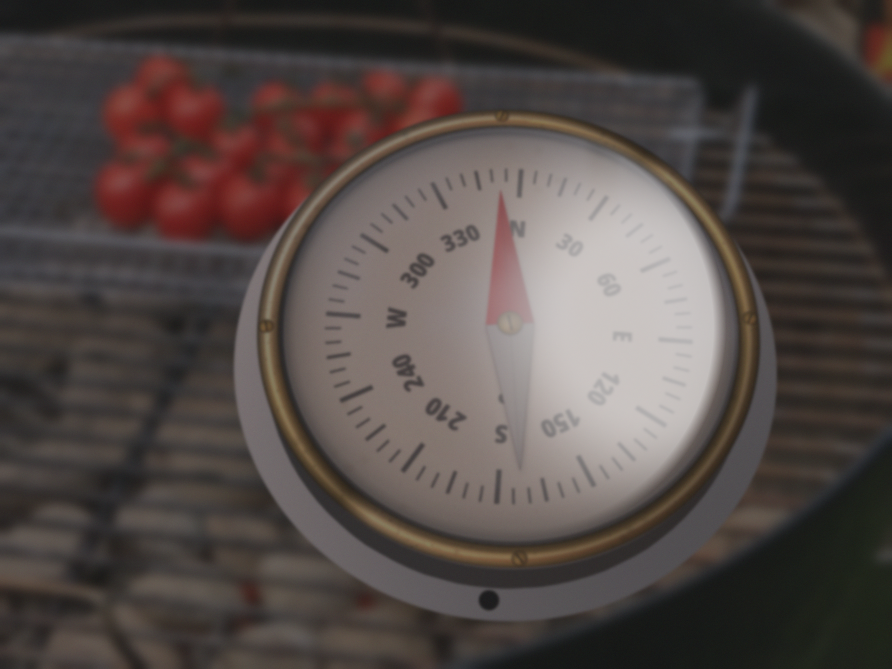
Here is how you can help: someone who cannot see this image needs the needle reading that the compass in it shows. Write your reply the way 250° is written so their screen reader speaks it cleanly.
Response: 352.5°
